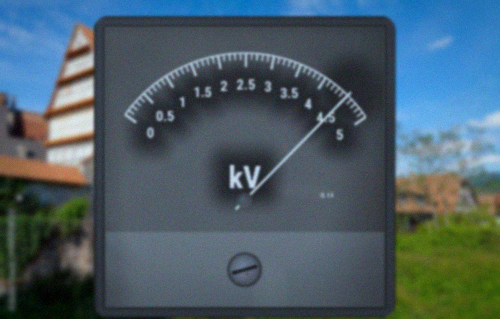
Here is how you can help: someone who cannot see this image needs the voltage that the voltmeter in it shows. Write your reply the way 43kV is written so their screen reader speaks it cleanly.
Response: 4.5kV
